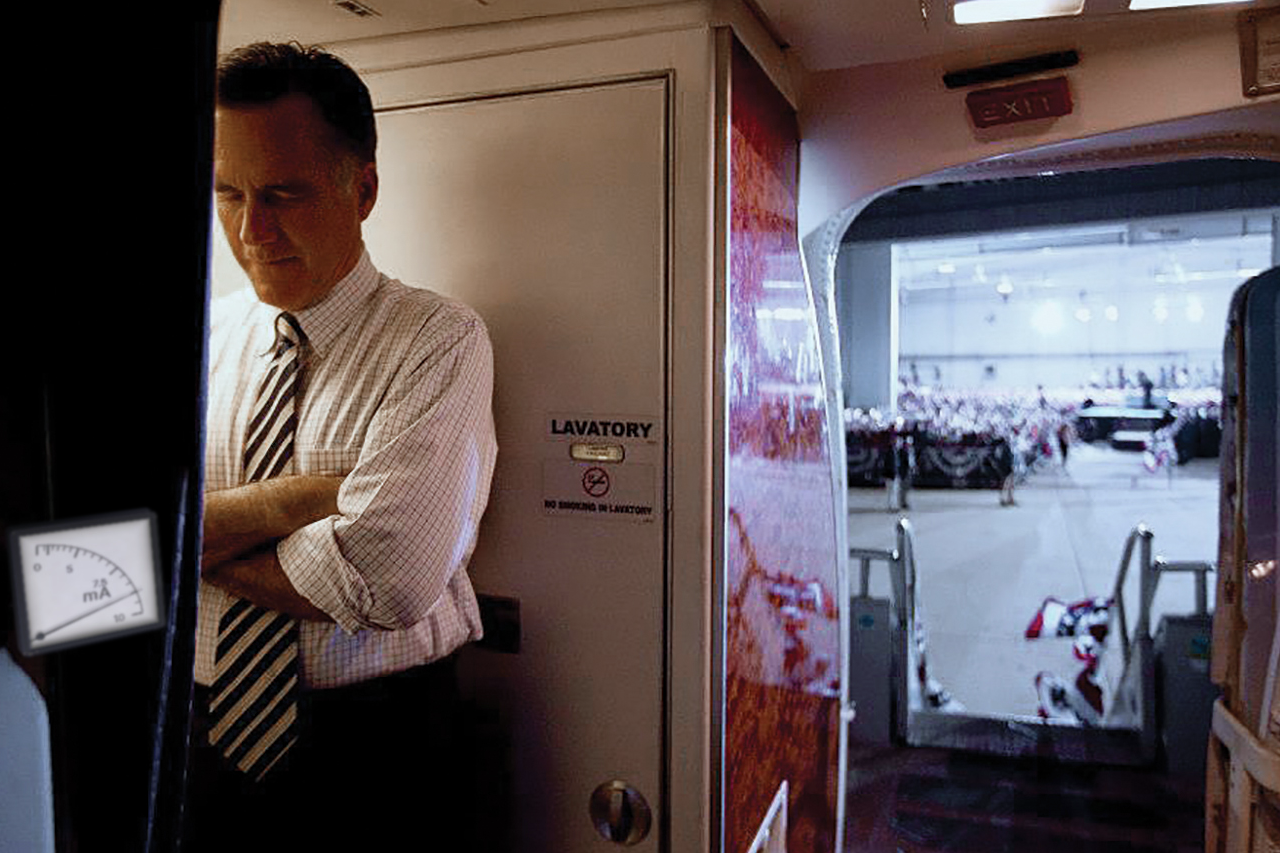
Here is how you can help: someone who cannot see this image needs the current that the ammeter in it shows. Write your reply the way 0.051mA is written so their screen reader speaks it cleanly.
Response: 9mA
